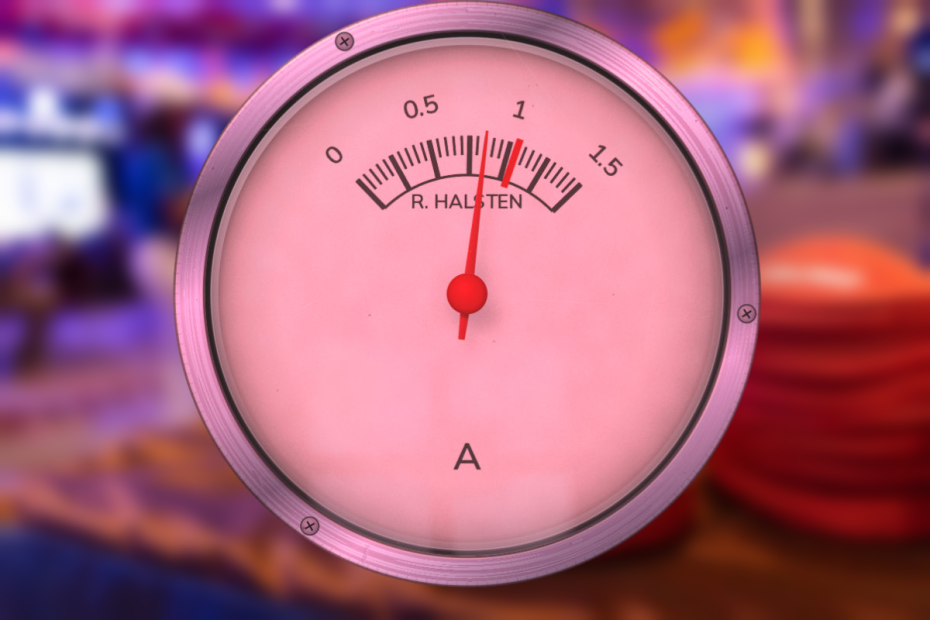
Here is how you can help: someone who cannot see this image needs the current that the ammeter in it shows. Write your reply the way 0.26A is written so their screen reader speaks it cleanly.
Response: 0.85A
